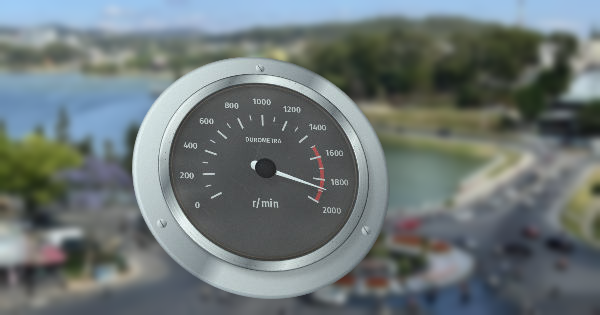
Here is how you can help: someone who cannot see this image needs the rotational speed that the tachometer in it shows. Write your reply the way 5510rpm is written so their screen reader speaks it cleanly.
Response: 1900rpm
